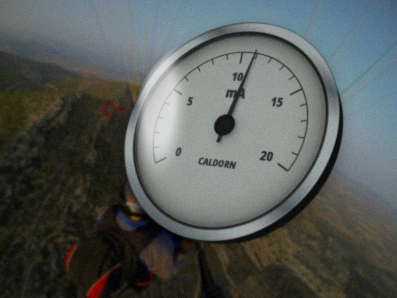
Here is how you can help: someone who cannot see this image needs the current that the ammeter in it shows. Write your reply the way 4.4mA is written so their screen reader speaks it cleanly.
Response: 11mA
